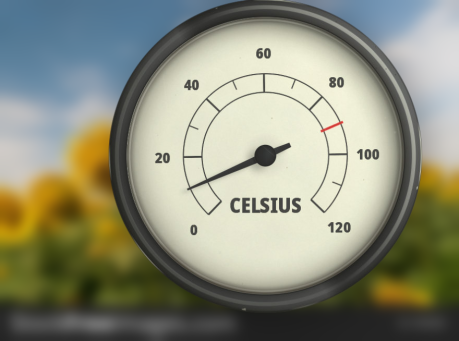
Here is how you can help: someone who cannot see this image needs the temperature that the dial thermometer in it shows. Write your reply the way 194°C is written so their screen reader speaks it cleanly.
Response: 10°C
